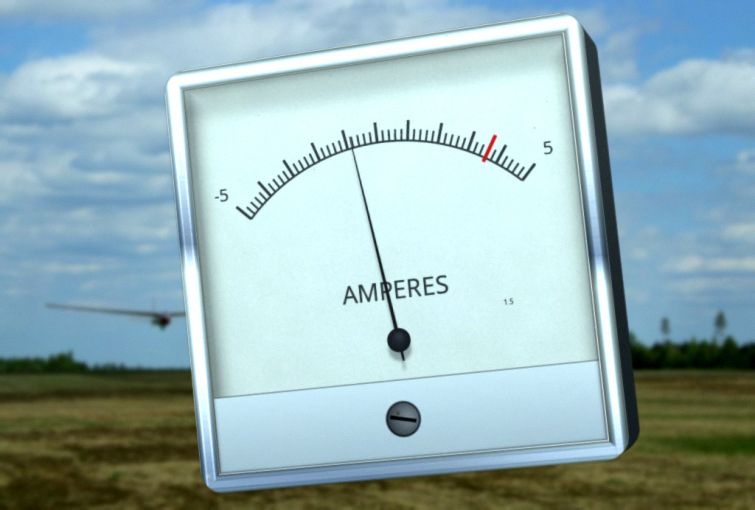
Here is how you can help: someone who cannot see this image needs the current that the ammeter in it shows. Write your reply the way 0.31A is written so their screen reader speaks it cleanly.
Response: -0.8A
